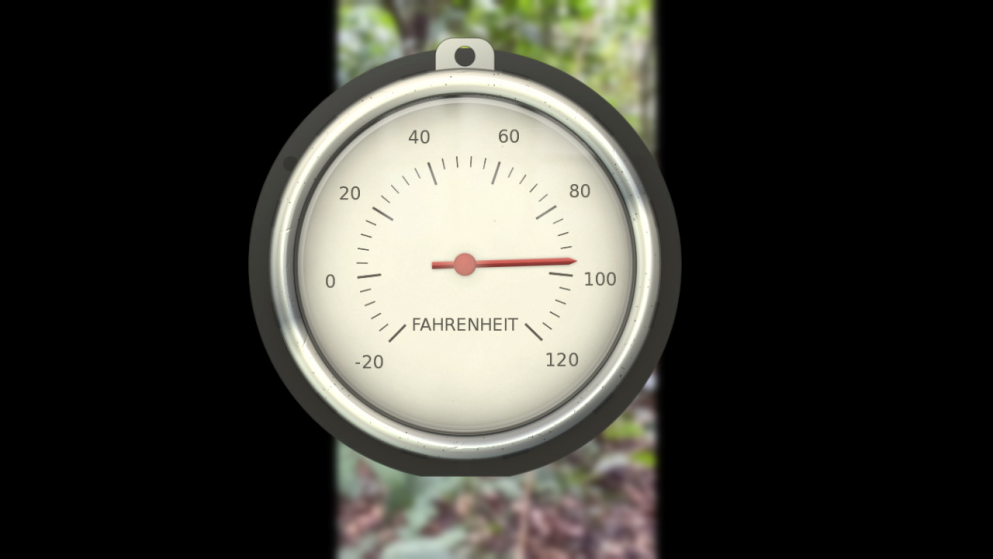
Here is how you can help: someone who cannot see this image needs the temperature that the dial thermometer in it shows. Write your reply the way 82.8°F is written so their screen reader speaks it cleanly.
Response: 96°F
